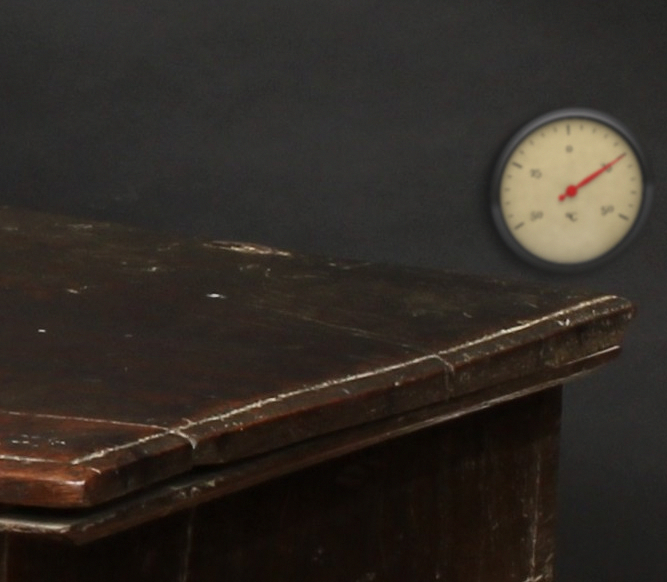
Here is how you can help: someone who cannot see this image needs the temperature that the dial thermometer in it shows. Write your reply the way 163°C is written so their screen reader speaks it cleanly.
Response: 25°C
